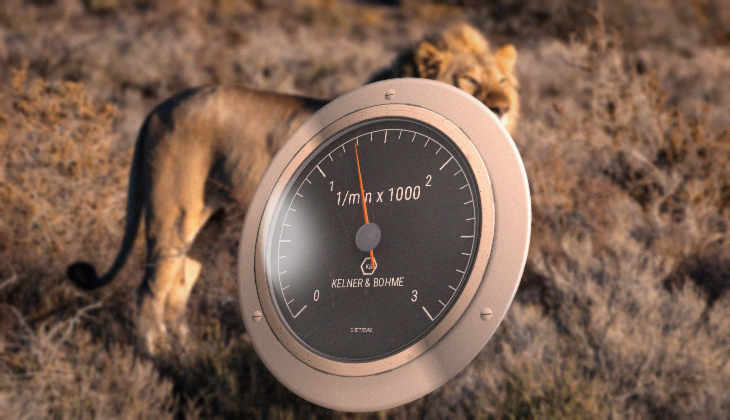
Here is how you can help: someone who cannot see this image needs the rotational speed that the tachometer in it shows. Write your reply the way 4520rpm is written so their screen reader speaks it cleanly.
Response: 1300rpm
